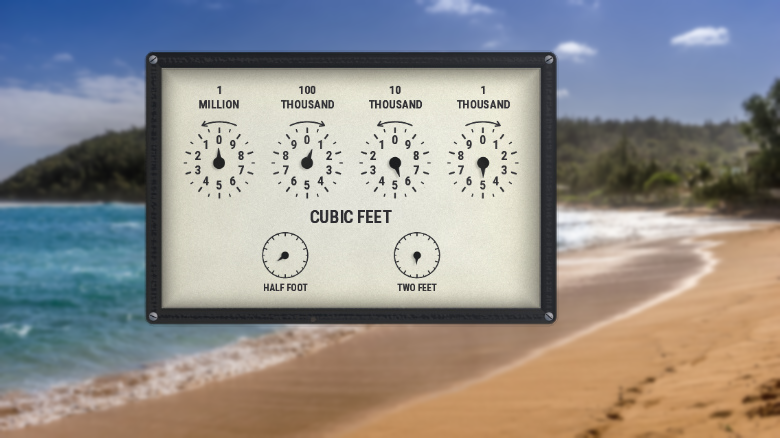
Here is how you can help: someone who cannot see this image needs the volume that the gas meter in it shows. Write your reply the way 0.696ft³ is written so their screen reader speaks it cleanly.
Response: 5500ft³
